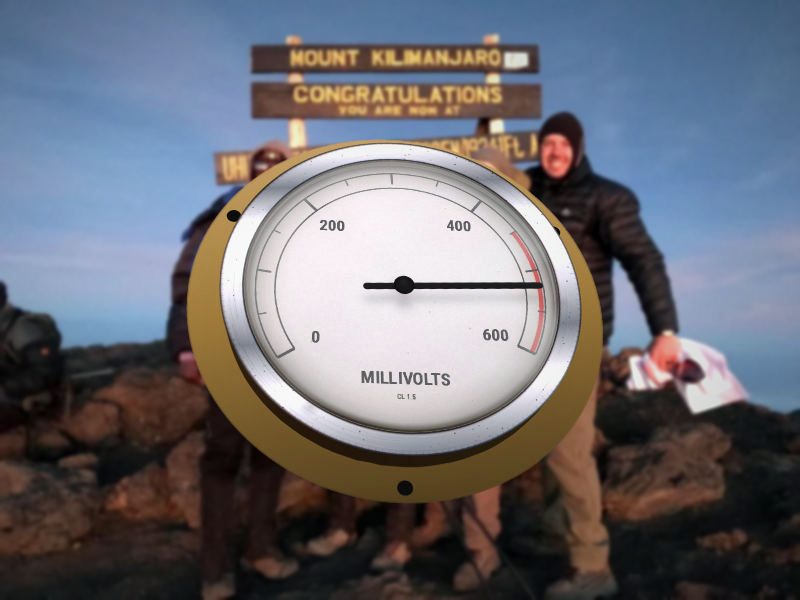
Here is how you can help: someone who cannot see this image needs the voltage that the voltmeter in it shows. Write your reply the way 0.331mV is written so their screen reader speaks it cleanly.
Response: 525mV
